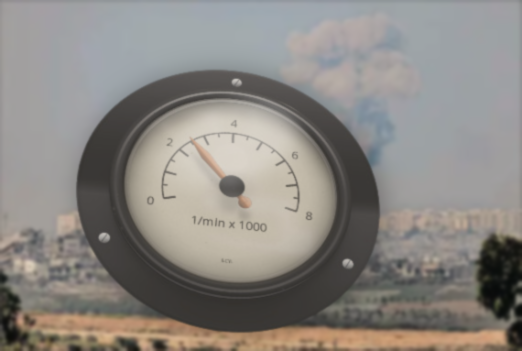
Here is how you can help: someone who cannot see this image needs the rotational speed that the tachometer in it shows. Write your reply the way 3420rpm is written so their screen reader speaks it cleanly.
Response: 2500rpm
